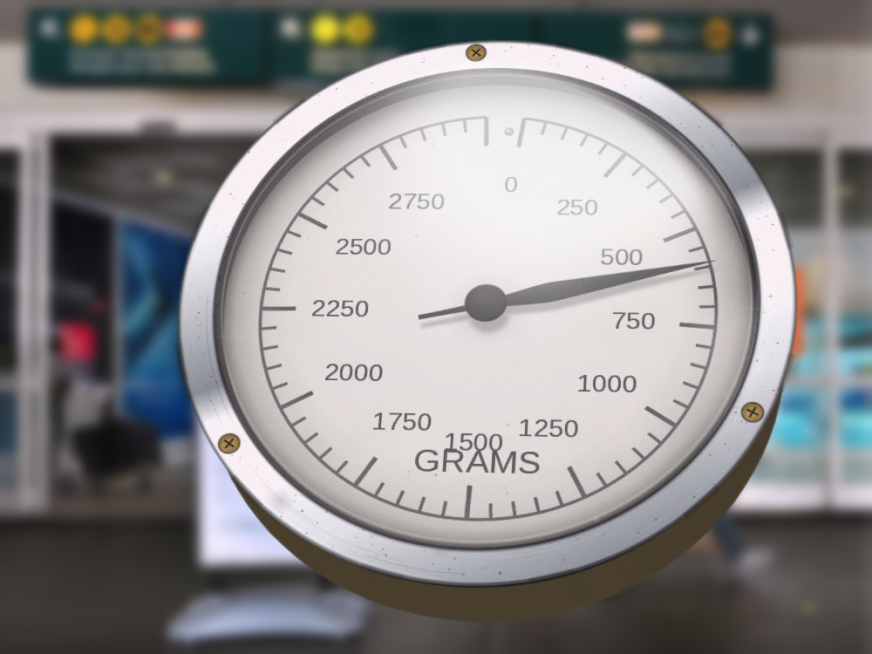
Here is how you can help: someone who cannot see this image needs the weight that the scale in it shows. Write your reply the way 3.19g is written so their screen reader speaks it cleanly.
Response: 600g
